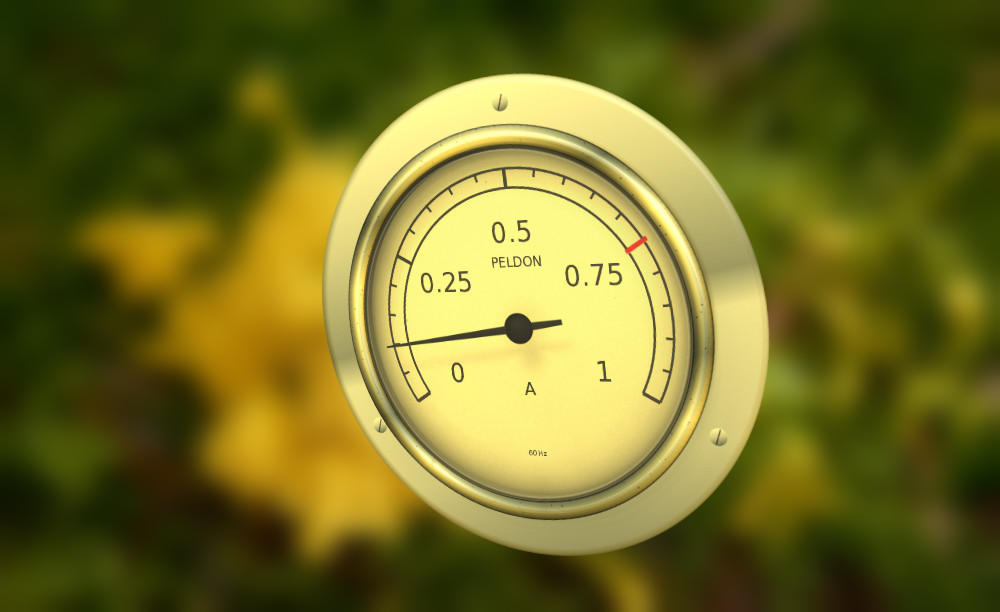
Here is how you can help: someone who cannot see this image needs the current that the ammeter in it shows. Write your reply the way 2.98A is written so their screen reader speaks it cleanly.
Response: 0.1A
